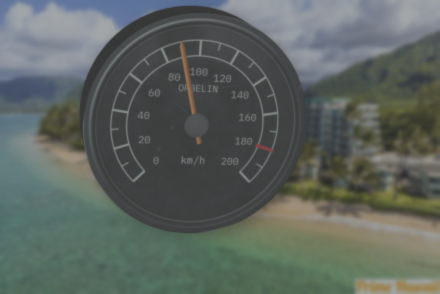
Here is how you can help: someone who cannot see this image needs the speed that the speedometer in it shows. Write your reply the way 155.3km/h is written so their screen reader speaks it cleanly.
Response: 90km/h
